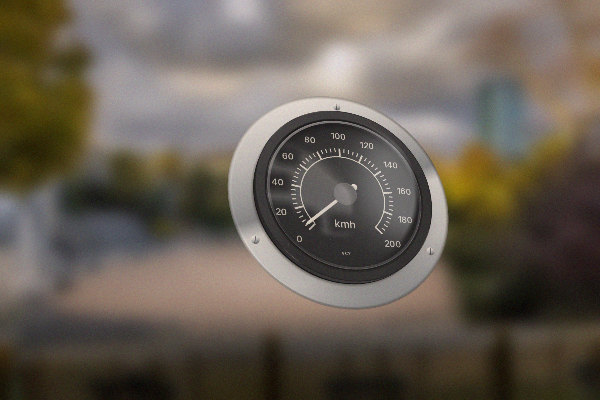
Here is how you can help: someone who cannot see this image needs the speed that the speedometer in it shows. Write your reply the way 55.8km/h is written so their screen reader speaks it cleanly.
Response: 4km/h
